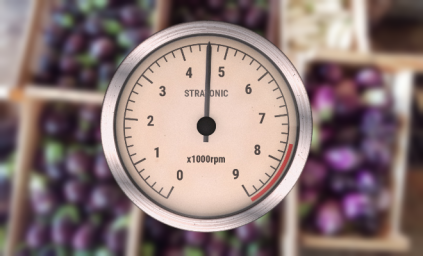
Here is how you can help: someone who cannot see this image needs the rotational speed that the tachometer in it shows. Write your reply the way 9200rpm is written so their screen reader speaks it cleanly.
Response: 4600rpm
